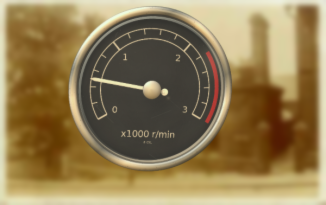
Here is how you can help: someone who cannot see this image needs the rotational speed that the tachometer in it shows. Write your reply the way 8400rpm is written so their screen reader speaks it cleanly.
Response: 500rpm
